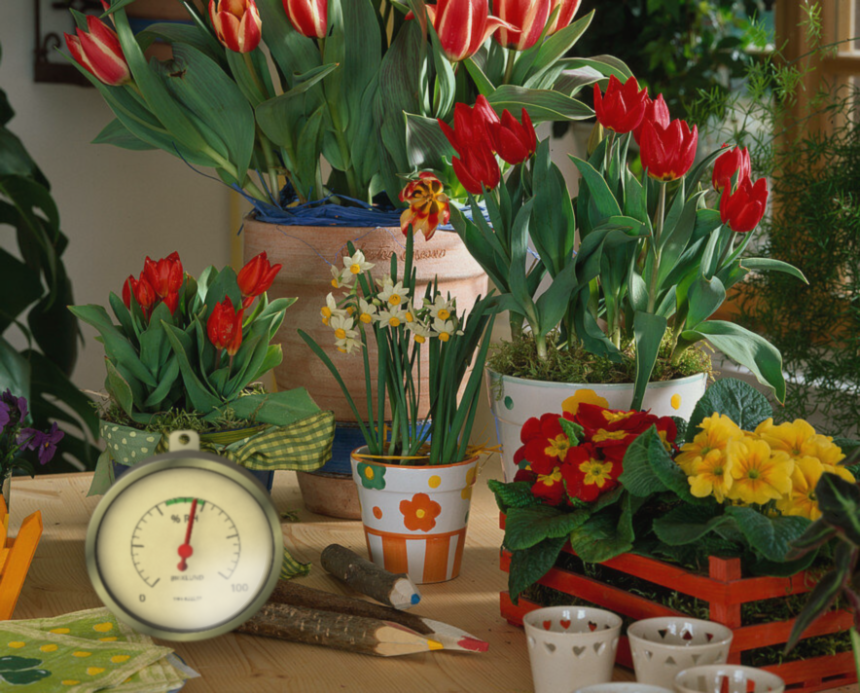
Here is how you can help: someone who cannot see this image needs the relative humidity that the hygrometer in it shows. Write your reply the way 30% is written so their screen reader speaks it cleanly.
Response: 56%
